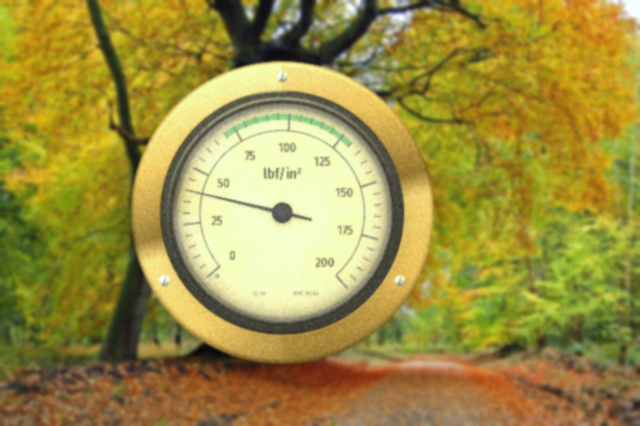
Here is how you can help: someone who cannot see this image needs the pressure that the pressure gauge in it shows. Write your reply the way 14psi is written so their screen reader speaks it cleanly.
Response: 40psi
